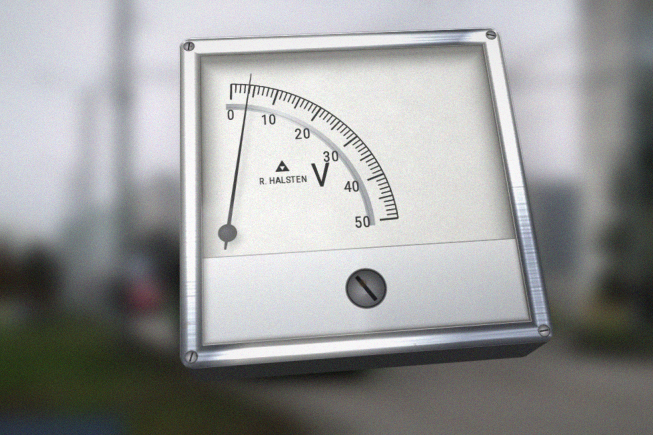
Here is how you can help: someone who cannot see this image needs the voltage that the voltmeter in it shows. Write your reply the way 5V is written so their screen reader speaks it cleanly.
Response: 4V
